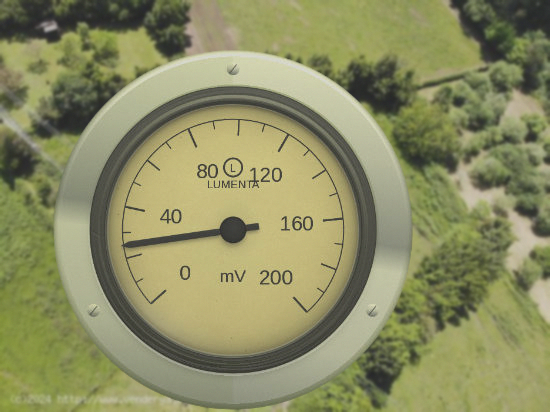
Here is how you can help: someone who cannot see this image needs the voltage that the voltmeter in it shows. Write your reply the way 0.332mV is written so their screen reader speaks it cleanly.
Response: 25mV
